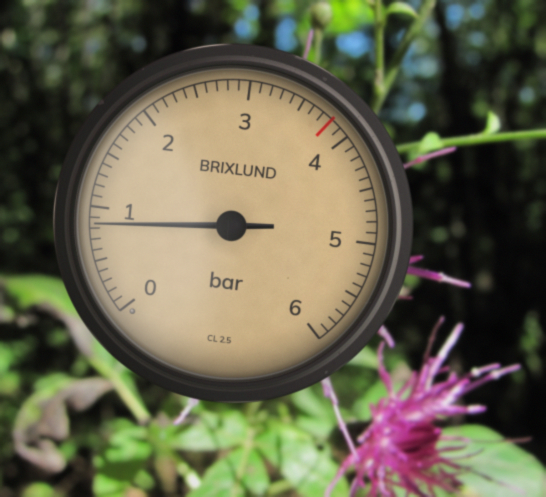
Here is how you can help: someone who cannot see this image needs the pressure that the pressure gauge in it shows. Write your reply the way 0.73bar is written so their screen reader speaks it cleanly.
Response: 0.85bar
